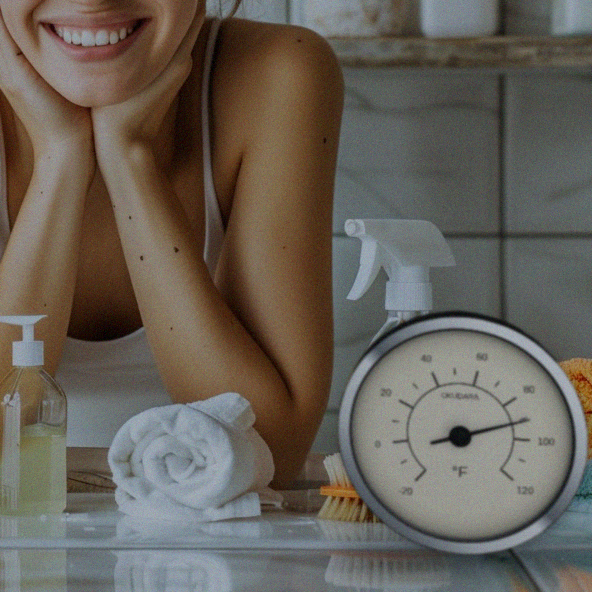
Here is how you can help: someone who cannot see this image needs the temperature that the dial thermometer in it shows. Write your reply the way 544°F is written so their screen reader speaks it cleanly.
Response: 90°F
